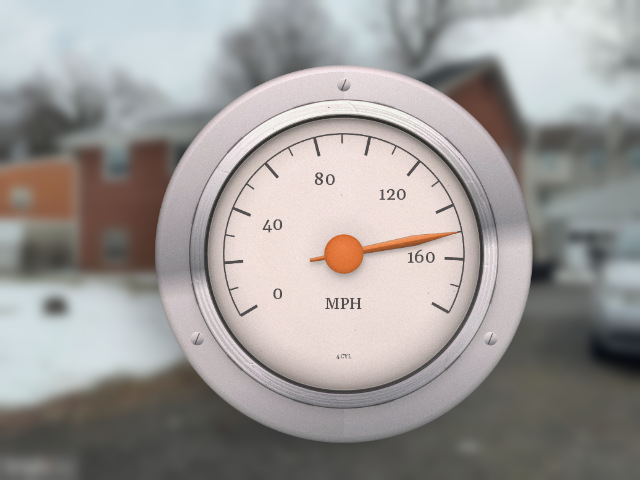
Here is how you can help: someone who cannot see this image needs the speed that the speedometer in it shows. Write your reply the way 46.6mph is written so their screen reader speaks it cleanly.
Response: 150mph
